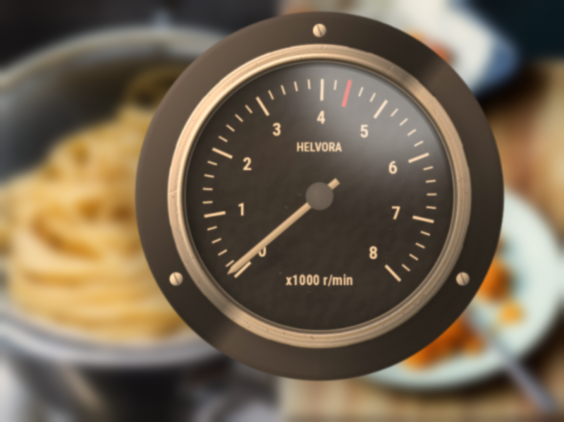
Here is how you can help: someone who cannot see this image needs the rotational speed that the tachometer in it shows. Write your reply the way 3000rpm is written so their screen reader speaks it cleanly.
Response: 100rpm
